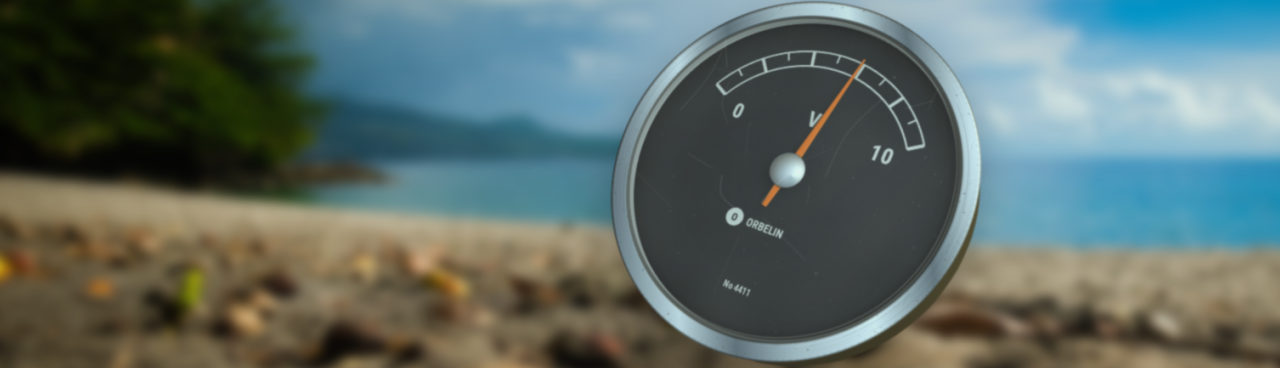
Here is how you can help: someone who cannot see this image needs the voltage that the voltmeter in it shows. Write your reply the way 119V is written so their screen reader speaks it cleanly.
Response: 6V
